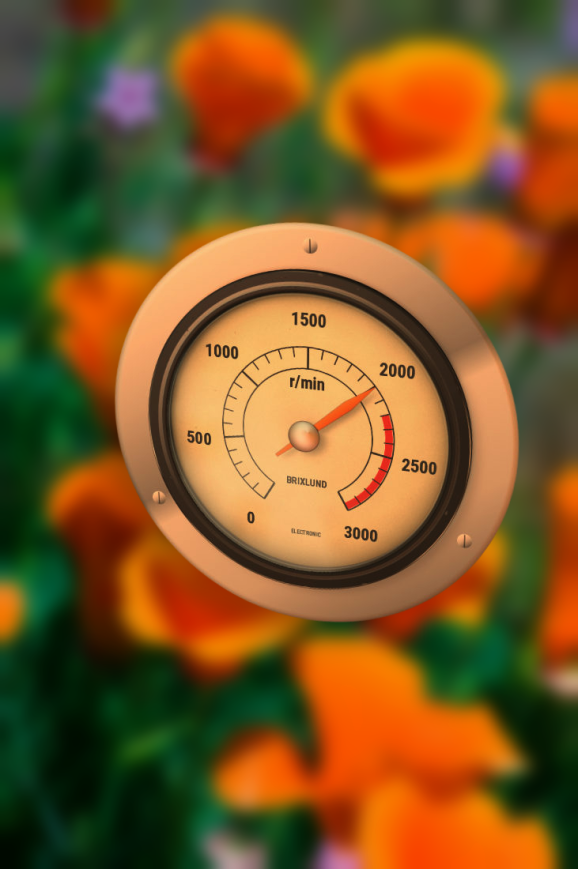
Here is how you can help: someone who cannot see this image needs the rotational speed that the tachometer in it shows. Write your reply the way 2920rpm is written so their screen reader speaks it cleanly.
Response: 2000rpm
